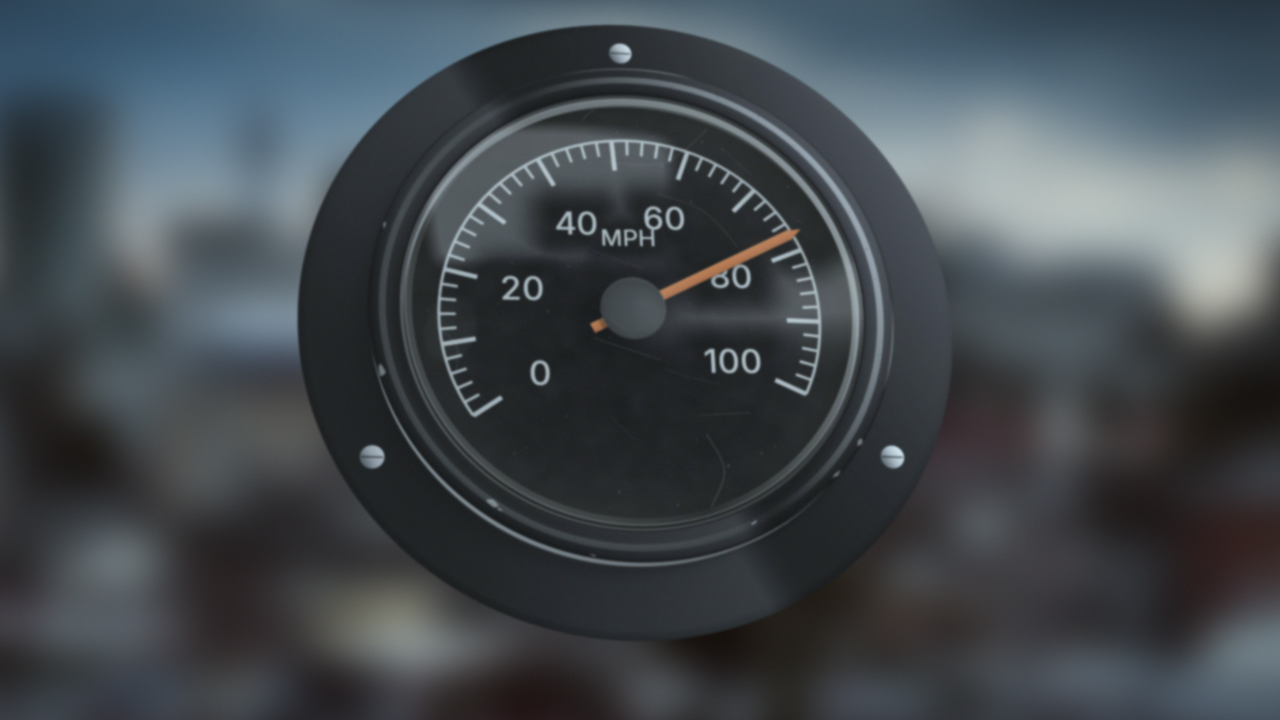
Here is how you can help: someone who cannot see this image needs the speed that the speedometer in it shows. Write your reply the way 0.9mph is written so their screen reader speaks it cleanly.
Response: 78mph
